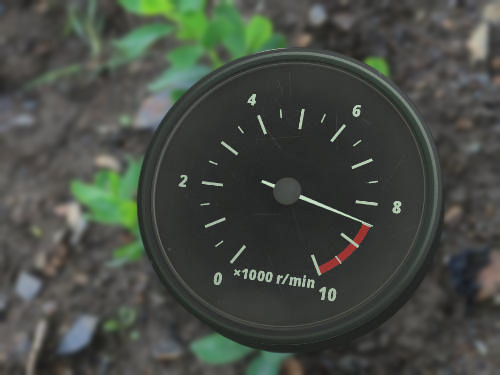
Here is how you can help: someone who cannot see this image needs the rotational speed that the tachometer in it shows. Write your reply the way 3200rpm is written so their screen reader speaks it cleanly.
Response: 8500rpm
